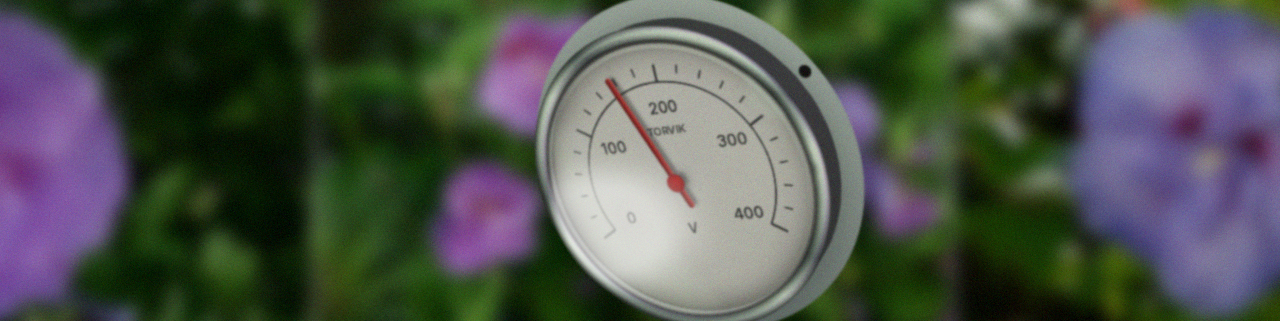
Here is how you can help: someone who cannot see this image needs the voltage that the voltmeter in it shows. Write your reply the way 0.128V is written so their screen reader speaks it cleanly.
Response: 160V
